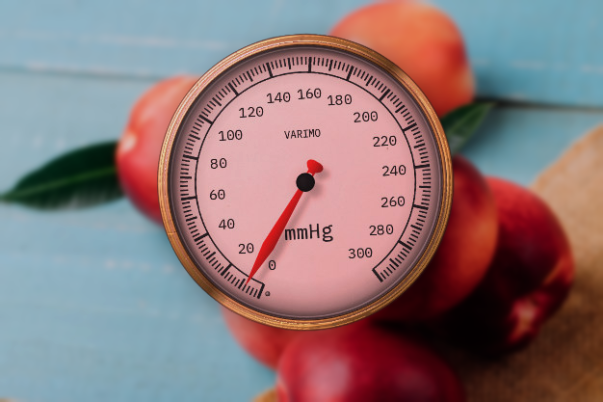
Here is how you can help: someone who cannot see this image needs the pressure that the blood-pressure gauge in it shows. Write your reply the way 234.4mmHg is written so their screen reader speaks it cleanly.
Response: 8mmHg
